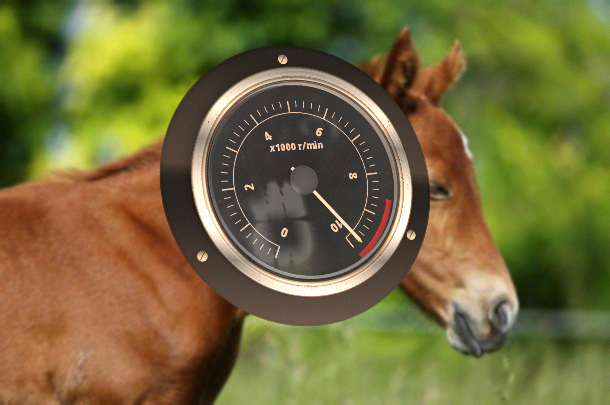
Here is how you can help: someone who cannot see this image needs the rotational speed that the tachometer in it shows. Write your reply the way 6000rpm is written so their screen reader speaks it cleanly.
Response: 9800rpm
